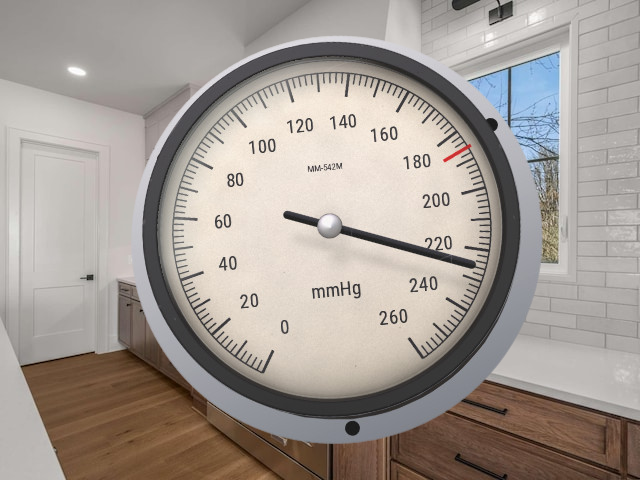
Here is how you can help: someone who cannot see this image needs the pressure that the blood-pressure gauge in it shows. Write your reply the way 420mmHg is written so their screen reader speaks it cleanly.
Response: 226mmHg
